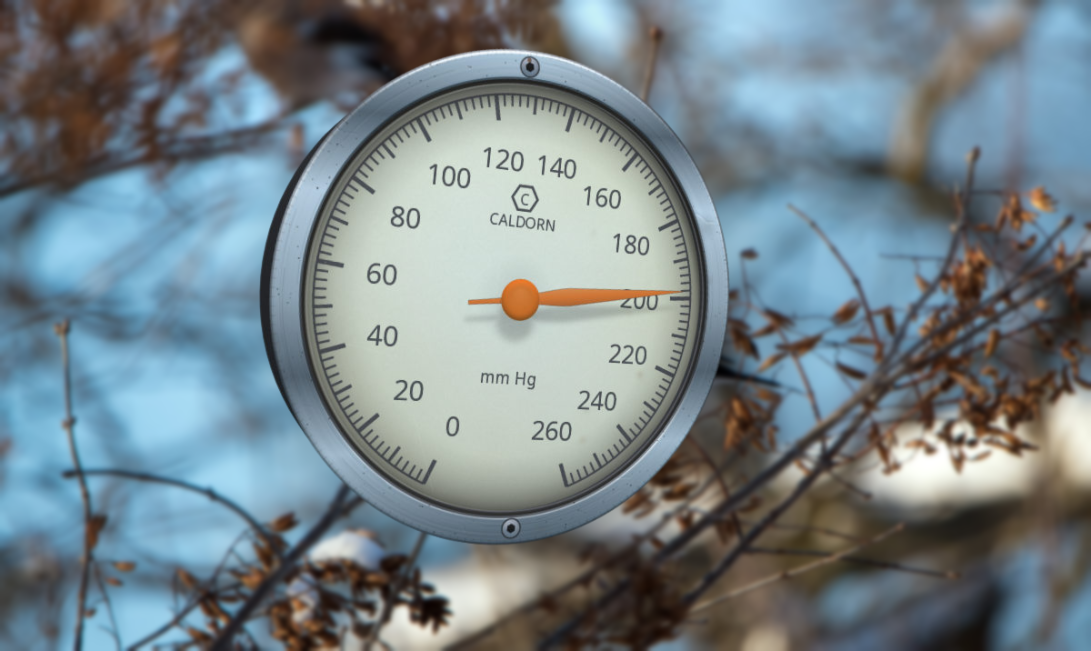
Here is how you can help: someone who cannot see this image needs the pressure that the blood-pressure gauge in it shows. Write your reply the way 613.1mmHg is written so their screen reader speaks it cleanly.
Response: 198mmHg
